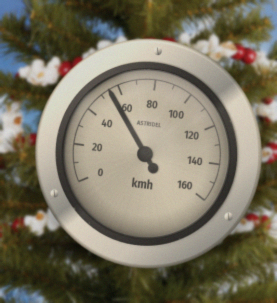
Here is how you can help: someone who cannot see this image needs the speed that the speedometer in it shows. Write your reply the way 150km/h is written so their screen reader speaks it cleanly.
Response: 55km/h
